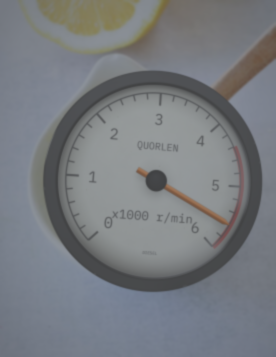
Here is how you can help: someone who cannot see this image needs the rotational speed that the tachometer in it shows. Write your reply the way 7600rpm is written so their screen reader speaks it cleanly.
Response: 5600rpm
